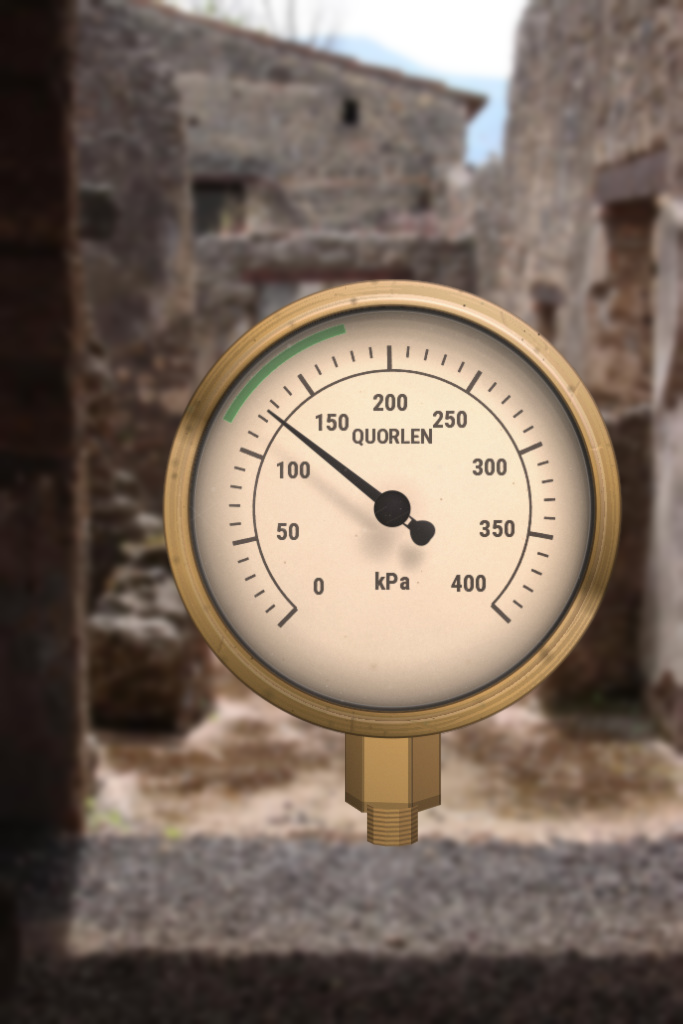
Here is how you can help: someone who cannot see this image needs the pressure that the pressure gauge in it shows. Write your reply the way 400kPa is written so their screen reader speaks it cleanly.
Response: 125kPa
